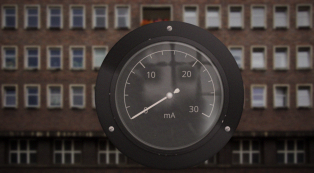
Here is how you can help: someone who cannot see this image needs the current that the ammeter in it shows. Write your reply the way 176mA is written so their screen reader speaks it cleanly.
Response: 0mA
